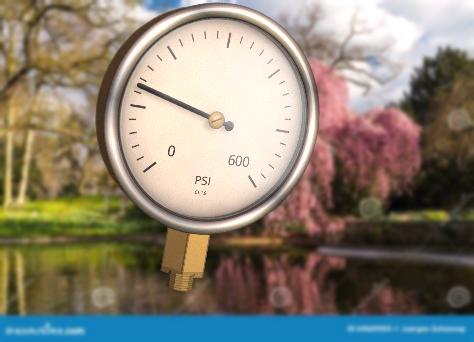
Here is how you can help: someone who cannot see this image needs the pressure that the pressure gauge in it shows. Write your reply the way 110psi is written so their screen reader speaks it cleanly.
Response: 130psi
